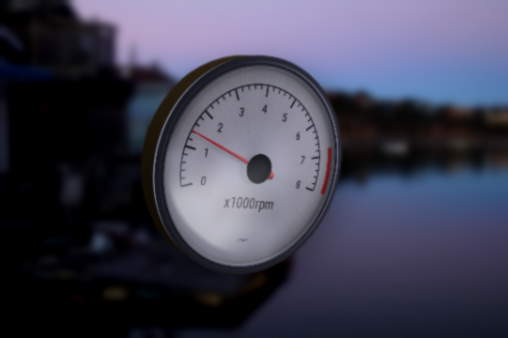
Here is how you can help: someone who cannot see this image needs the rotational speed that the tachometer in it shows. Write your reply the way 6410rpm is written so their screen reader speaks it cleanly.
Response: 1400rpm
